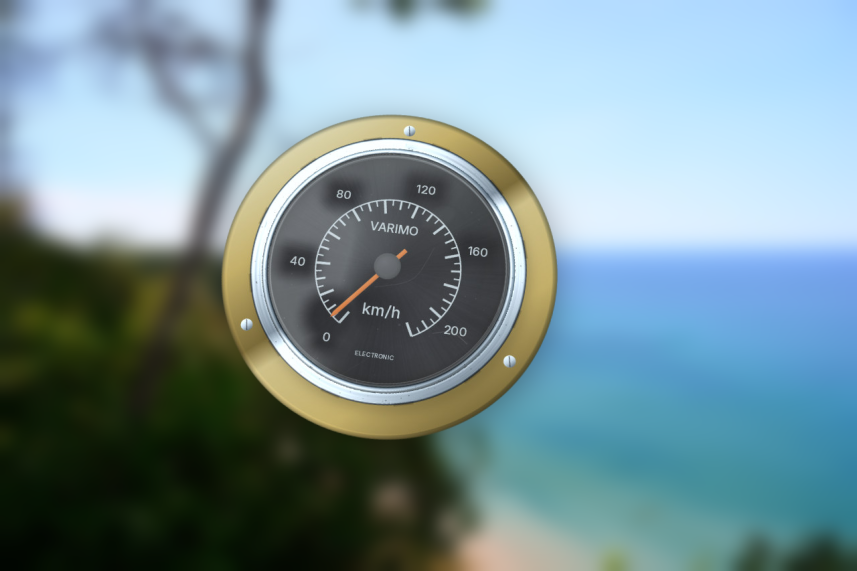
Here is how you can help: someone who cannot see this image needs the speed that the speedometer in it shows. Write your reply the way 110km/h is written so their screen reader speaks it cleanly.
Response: 5km/h
